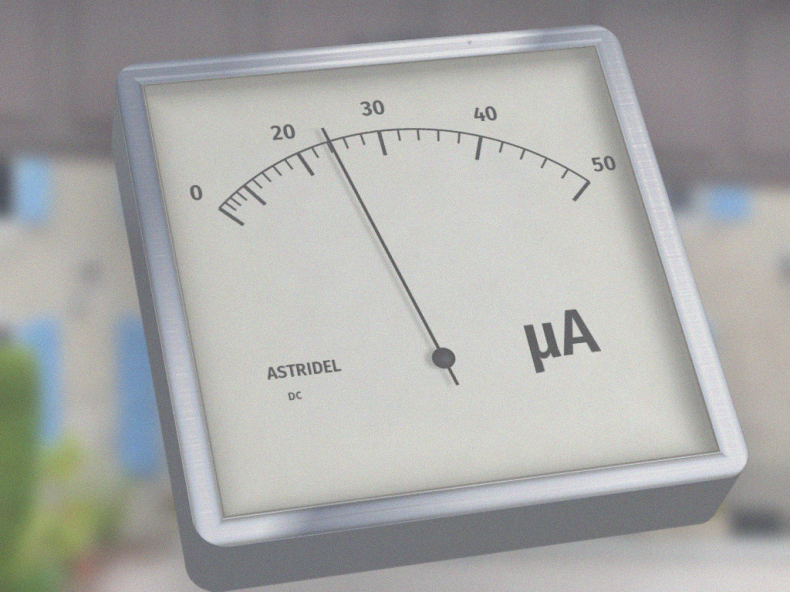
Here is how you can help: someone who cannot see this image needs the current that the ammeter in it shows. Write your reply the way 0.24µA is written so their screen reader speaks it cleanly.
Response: 24µA
